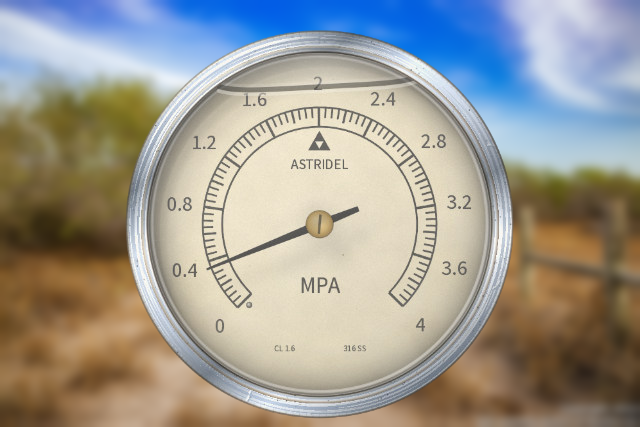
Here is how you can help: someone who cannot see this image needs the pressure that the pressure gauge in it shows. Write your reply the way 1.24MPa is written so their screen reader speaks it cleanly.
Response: 0.35MPa
